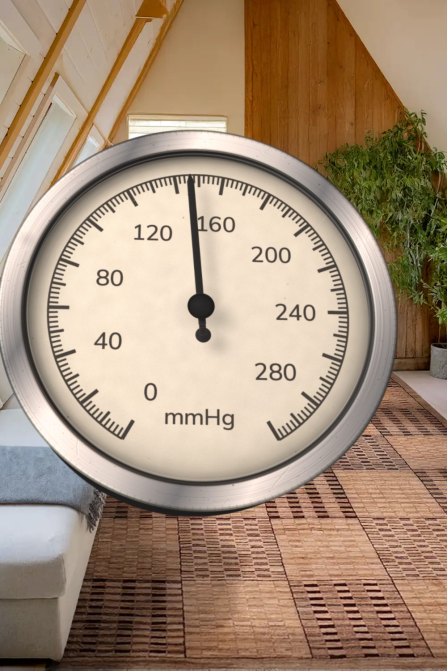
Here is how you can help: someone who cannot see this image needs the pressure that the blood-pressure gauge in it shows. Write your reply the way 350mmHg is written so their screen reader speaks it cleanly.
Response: 146mmHg
